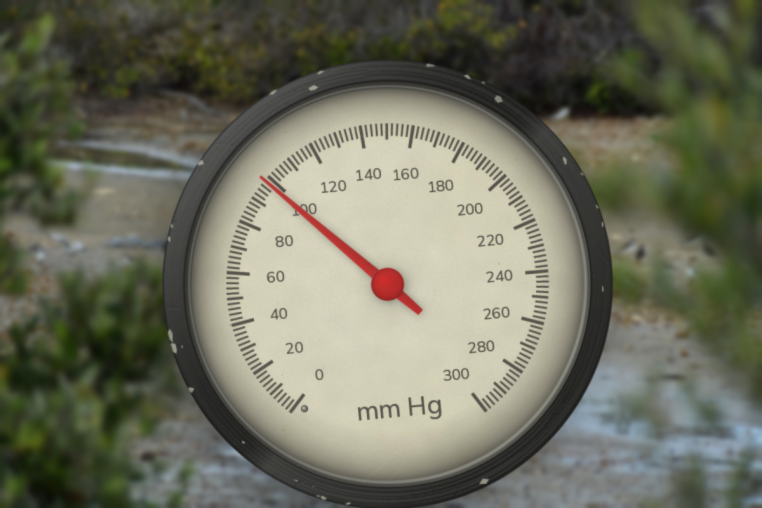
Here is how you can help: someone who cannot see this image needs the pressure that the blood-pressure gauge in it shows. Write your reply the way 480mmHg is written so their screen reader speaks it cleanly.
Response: 98mmHg
